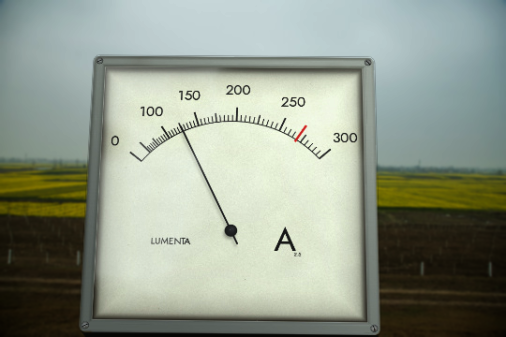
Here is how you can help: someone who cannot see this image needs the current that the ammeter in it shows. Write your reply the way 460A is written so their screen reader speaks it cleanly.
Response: 125A
